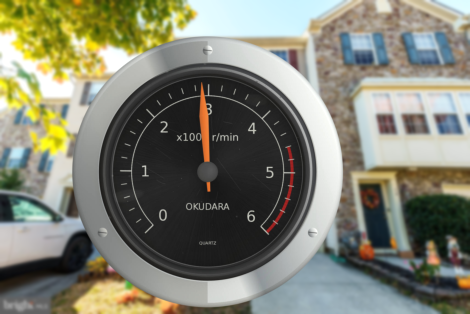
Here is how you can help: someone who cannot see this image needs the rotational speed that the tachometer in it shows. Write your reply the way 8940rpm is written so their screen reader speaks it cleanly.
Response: 2900rpm
